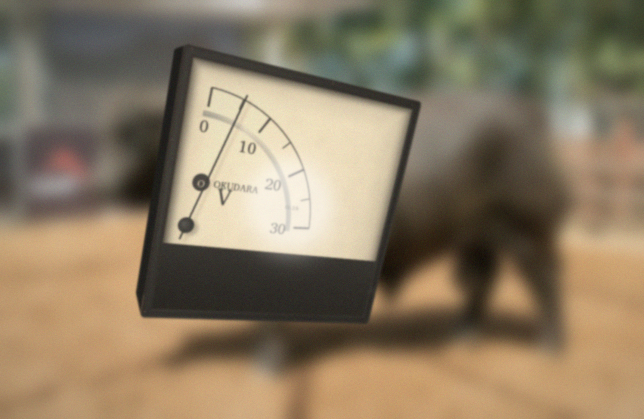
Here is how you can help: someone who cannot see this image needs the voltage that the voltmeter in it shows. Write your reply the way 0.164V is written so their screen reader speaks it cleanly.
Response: 5V
